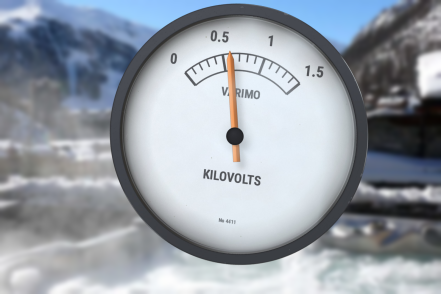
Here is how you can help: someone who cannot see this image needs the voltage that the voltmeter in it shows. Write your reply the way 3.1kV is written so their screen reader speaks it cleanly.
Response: 0.6kV
